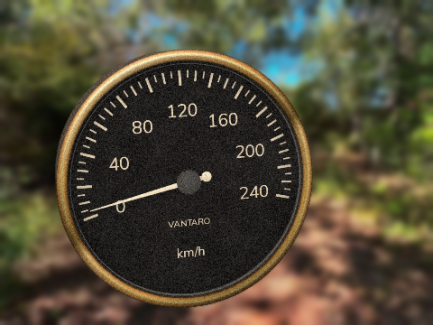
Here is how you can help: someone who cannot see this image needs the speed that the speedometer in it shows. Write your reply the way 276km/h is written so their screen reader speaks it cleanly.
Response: 5km/h
